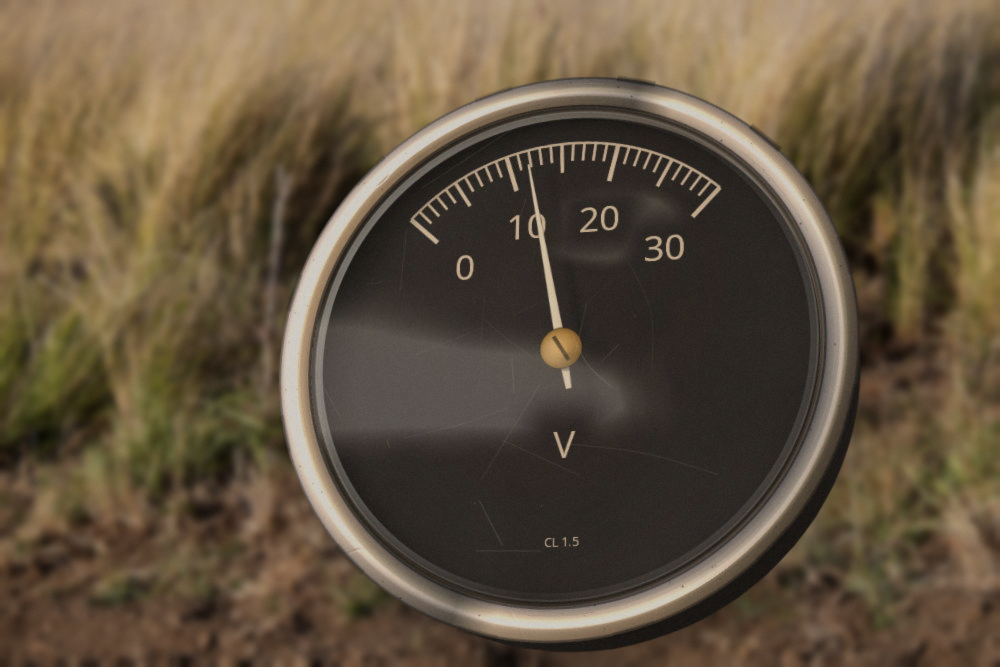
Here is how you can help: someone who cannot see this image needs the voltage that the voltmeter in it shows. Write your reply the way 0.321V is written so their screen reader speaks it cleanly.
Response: 12V
